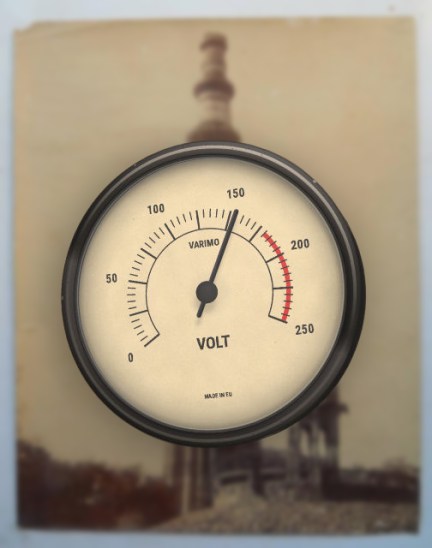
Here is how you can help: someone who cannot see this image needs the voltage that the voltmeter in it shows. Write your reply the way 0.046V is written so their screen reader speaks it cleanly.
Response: 155V
